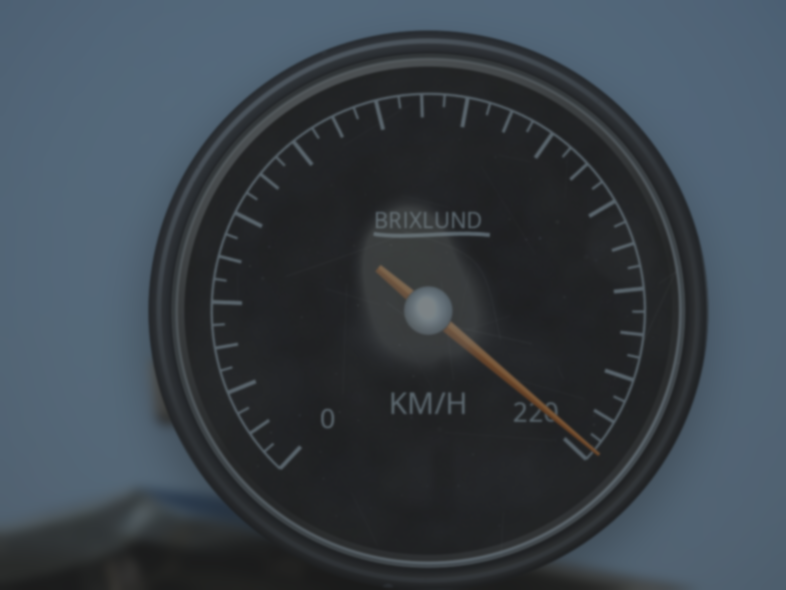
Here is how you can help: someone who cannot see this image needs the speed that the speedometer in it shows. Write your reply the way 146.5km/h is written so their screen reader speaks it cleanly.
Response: 217.5km/h
